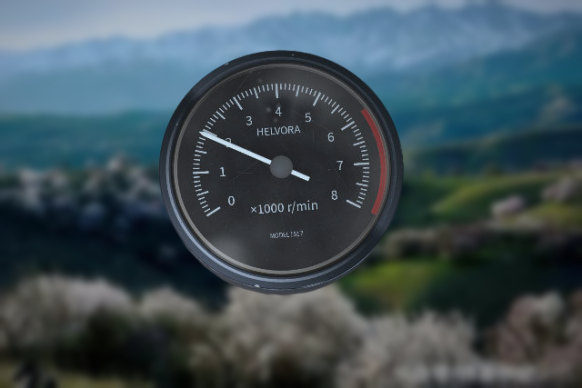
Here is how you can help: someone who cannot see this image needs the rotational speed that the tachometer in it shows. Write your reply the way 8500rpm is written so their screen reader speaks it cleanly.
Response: 1900rpm
